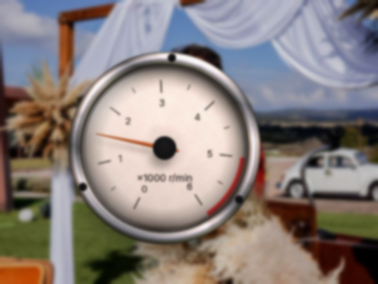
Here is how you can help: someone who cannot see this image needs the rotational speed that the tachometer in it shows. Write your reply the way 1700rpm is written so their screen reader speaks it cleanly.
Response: 1500rpm
